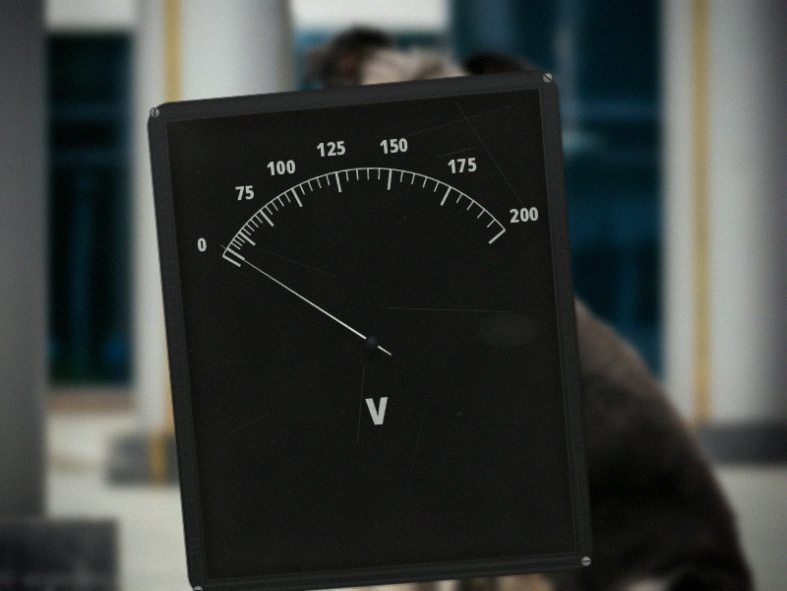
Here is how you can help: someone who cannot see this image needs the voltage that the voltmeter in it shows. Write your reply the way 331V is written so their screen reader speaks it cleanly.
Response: 25V
